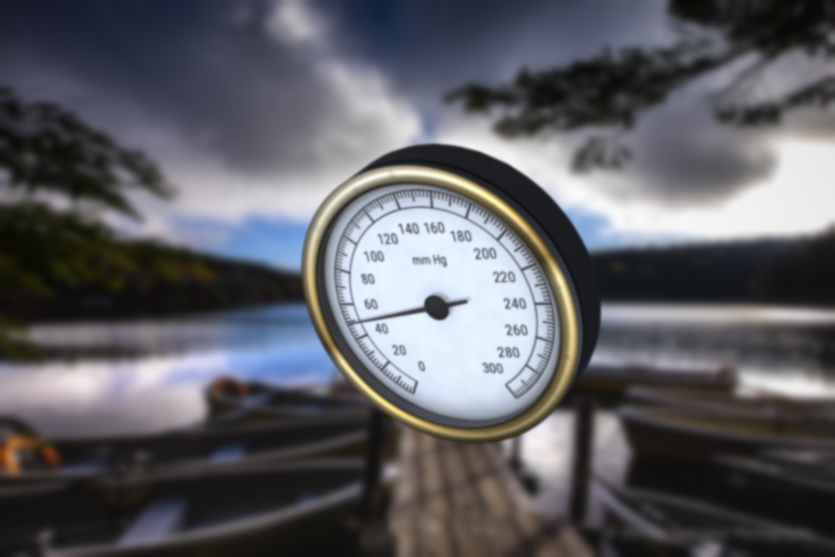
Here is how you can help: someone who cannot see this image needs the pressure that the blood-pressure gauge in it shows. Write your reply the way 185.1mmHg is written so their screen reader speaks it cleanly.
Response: 50mmHg
